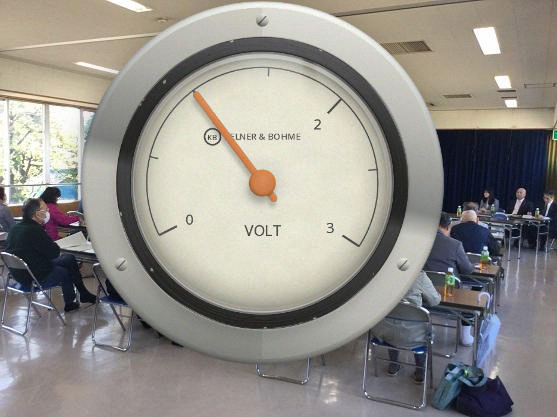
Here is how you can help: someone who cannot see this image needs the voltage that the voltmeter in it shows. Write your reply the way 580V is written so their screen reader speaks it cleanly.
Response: 1V
